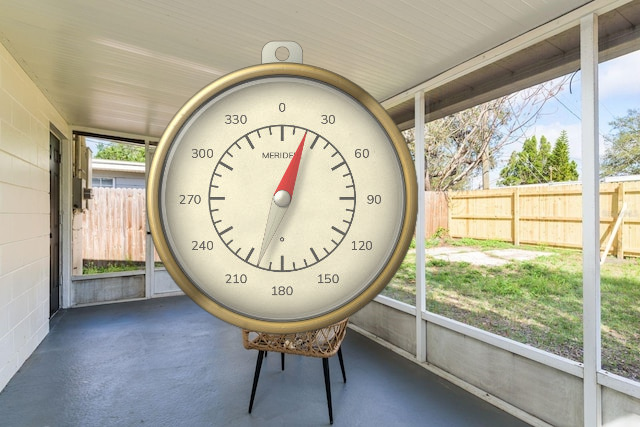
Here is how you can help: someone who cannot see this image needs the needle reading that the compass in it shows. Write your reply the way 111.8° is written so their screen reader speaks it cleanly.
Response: 20°
